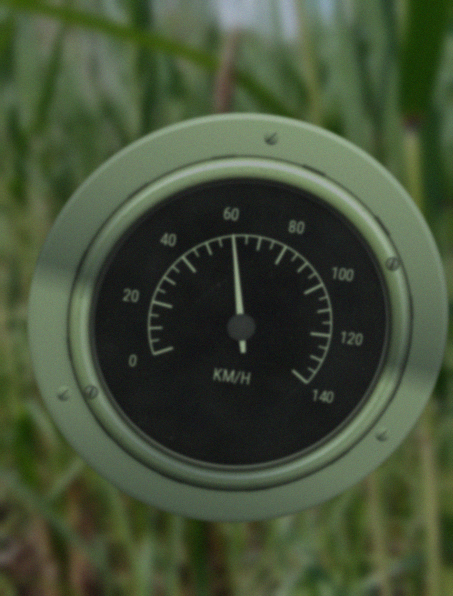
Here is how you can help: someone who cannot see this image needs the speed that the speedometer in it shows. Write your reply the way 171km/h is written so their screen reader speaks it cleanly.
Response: 60km/h
